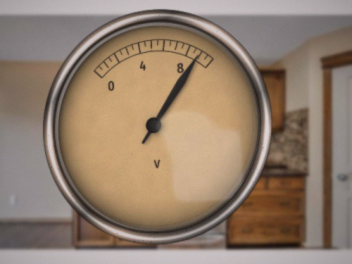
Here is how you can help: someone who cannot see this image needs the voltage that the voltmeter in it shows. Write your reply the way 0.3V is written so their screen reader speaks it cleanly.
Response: 9V
